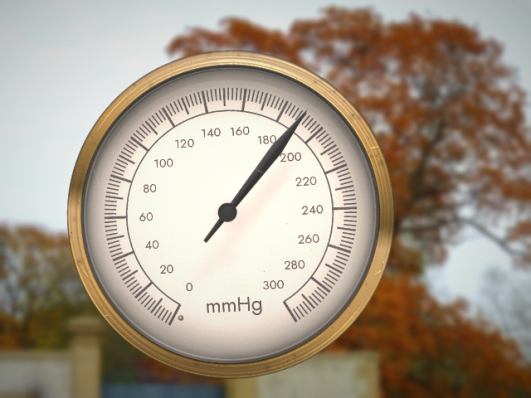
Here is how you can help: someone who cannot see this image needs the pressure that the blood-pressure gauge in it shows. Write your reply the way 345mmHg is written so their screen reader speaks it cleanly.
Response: 190mmHg
